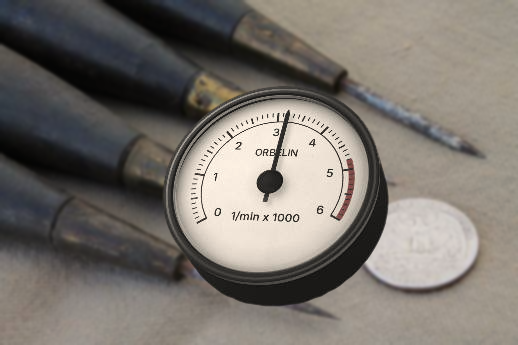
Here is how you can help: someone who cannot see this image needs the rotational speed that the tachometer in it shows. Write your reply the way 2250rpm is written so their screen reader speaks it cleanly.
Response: 3200rpm
